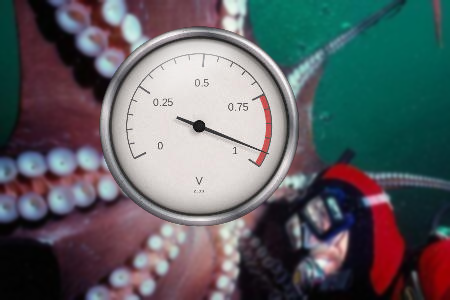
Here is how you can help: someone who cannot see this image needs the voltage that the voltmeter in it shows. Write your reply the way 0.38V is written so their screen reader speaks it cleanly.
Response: 0.95V
